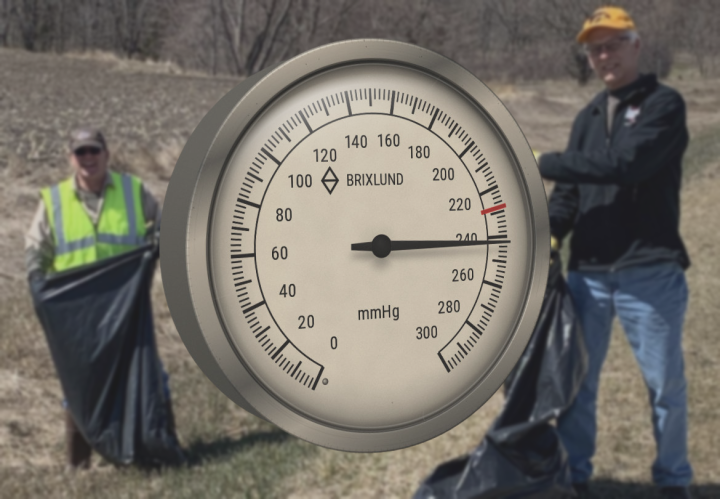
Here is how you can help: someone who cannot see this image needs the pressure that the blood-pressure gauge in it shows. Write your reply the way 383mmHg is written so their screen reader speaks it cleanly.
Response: 242mmHg
